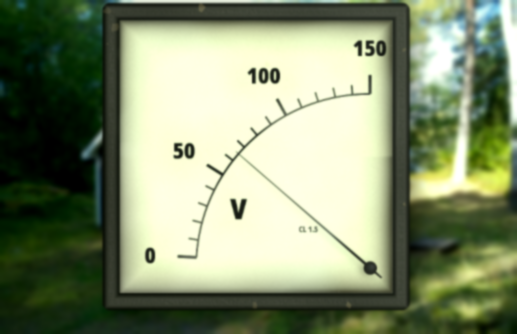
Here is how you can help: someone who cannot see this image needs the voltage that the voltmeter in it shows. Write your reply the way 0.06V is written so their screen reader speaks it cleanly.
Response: 65V
